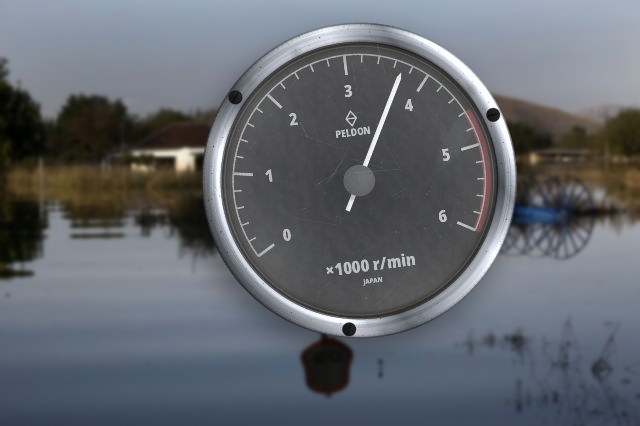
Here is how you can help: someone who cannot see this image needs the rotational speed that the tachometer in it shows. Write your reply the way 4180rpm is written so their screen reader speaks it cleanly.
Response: 3700rpm
